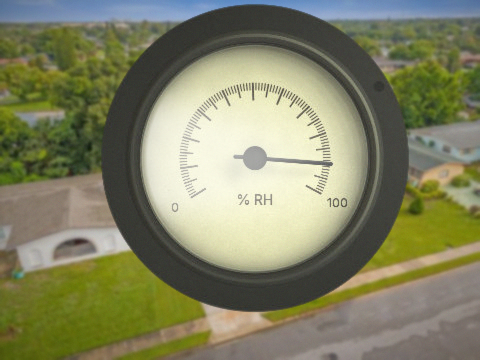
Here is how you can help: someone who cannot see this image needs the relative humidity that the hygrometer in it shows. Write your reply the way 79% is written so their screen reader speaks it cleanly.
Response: 90%
